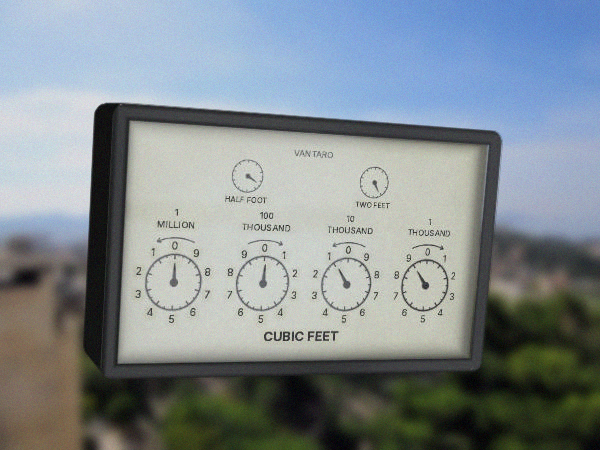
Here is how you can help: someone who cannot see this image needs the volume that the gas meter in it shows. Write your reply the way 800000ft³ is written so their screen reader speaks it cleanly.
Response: 900ft³
